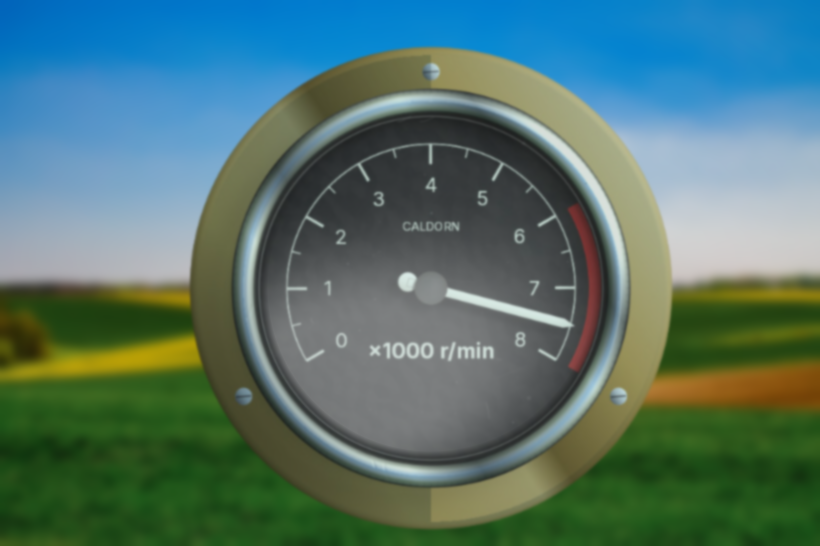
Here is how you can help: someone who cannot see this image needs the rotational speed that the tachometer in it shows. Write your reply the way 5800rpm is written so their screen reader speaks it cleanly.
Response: 7500rpm
